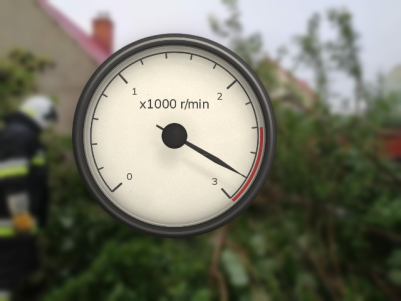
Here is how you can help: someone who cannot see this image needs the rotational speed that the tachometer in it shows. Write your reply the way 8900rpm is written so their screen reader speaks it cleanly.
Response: 2800rpm
